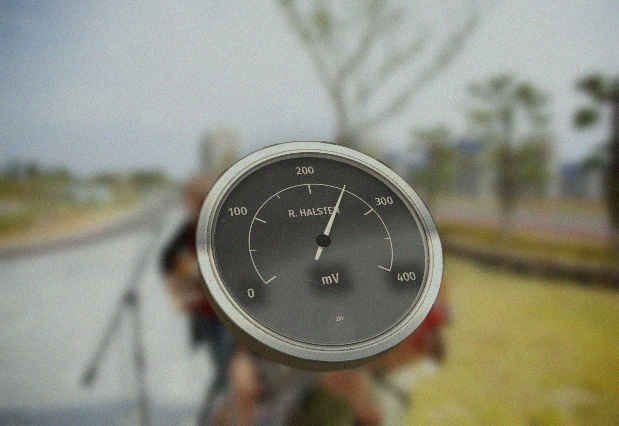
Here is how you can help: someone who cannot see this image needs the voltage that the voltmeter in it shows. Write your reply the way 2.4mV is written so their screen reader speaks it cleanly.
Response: 250mV
